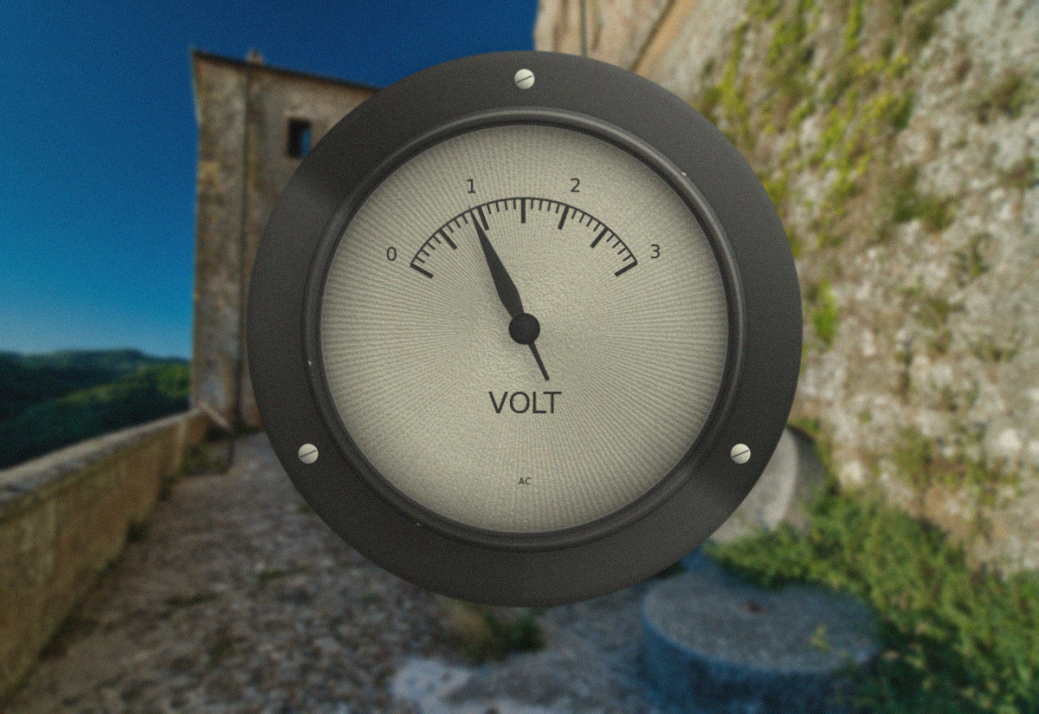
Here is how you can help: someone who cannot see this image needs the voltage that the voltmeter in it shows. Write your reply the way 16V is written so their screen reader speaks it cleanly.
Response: 0.9V
